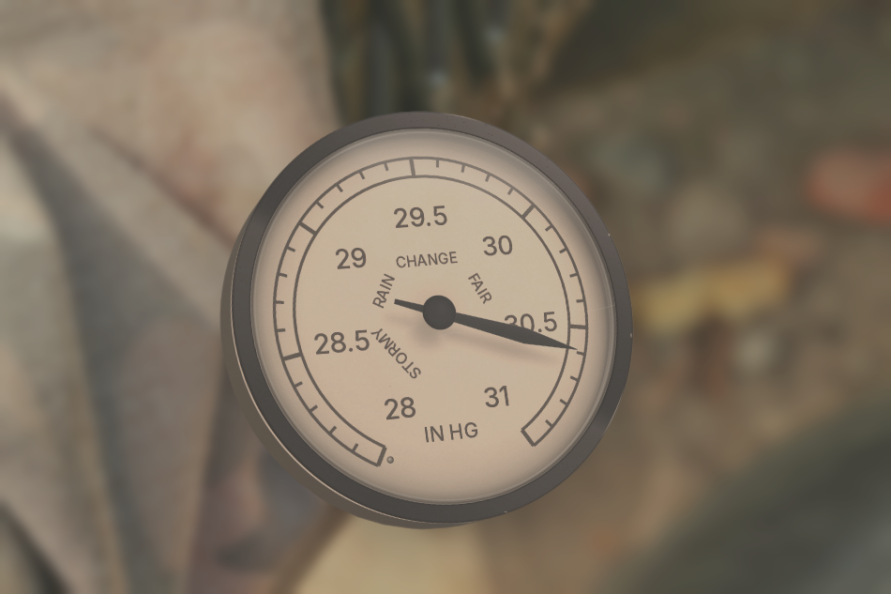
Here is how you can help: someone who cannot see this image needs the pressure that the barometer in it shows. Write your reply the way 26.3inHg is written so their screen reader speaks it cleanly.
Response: 30.6inHg
